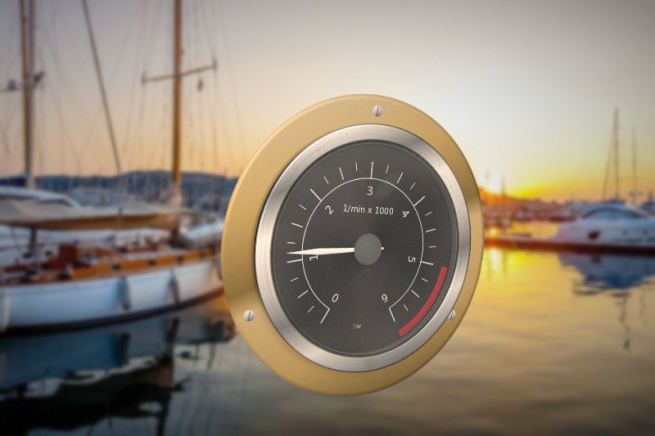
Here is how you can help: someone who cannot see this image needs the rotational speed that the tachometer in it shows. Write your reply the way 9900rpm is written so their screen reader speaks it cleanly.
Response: 1125rpm
